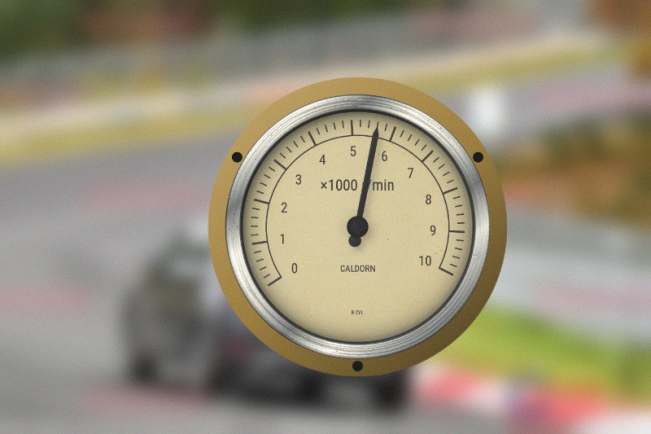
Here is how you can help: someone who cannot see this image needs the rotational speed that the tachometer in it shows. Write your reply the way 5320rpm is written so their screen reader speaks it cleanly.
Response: 5600rpm
